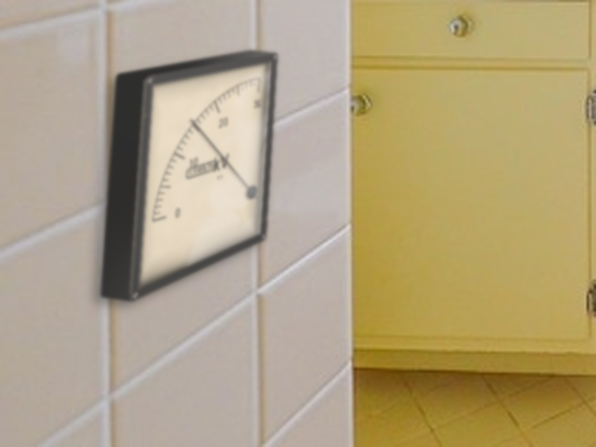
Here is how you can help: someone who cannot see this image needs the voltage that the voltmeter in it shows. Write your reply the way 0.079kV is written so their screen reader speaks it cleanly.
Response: 15kV
